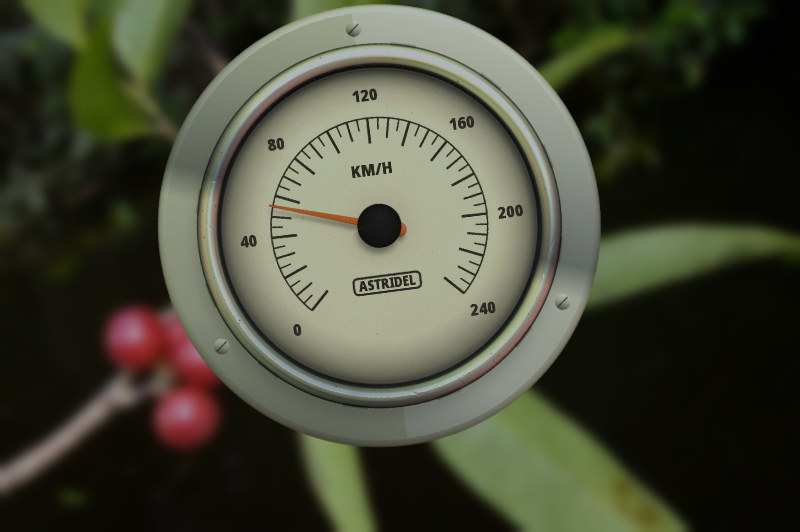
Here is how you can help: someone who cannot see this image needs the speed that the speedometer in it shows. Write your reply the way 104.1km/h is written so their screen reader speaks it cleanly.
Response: 55km/h
